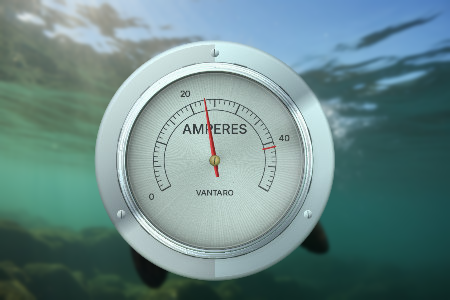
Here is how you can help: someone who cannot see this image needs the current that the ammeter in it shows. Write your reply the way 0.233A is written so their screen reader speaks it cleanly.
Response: 23A
